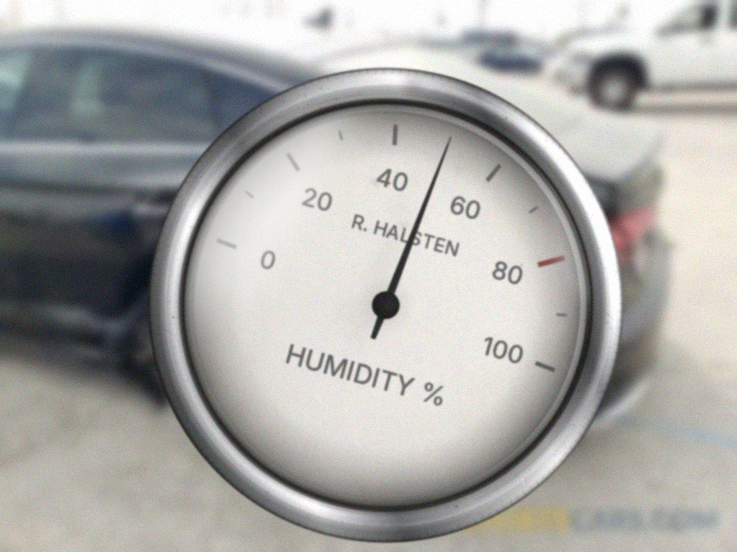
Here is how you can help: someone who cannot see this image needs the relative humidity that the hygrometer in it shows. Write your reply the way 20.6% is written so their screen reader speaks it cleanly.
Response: 50%
